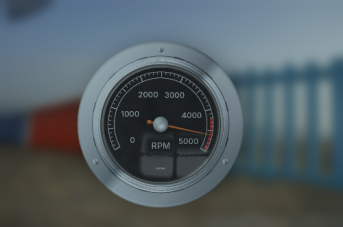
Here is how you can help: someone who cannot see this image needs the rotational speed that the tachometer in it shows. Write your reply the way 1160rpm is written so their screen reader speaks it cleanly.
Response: 4600rpm
